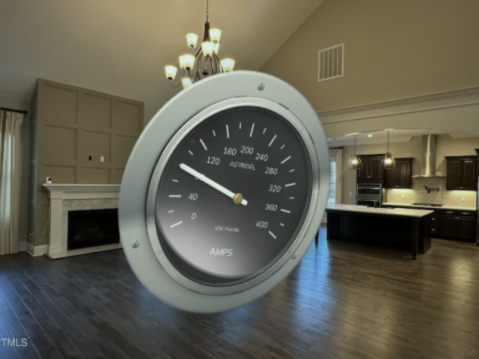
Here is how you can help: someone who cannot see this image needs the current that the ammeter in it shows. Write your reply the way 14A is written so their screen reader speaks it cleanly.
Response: 80A
